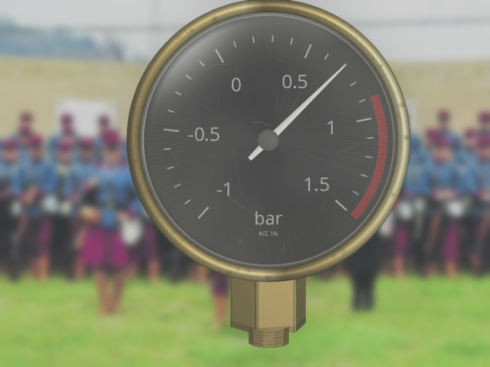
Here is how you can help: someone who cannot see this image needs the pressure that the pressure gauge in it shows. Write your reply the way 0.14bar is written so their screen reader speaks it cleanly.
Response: 0.7bar
